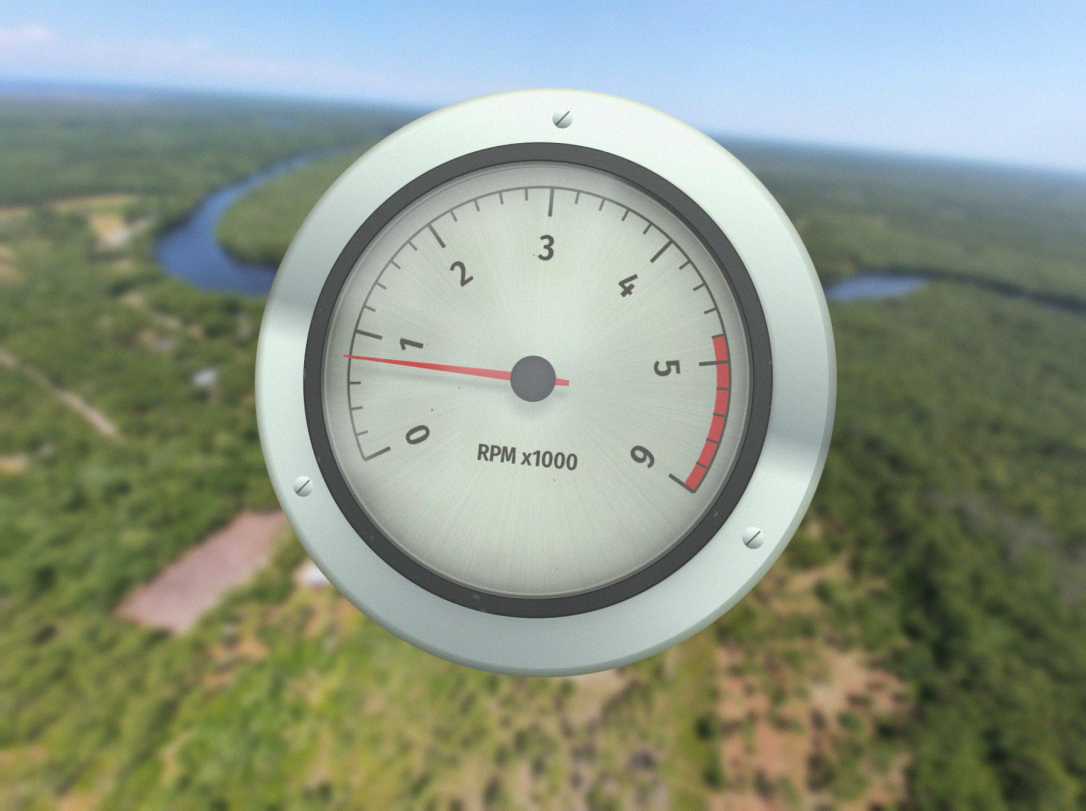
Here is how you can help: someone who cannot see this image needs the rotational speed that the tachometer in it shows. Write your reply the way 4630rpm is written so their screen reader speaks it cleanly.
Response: 800rpm
